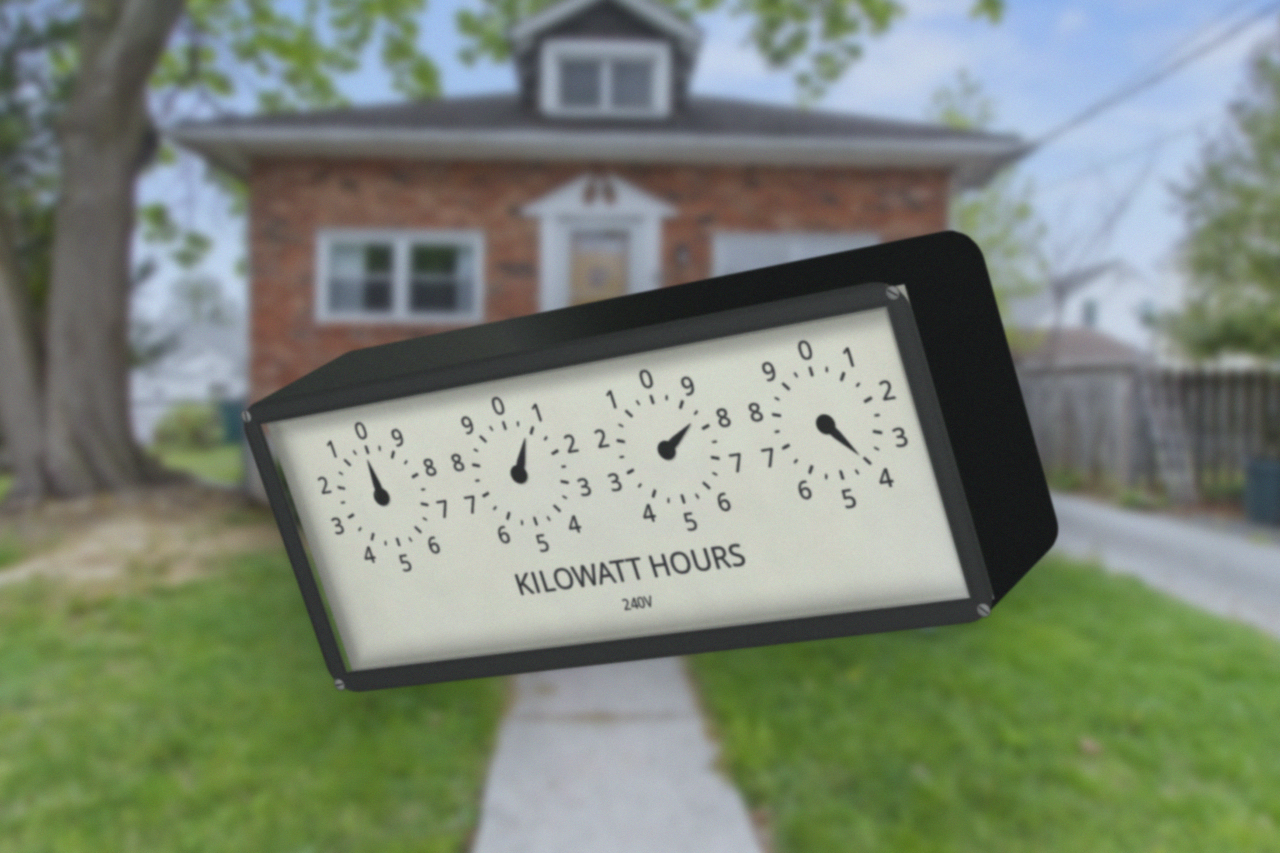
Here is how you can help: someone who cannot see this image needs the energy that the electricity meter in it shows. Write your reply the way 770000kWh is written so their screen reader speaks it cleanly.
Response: 84kWh
